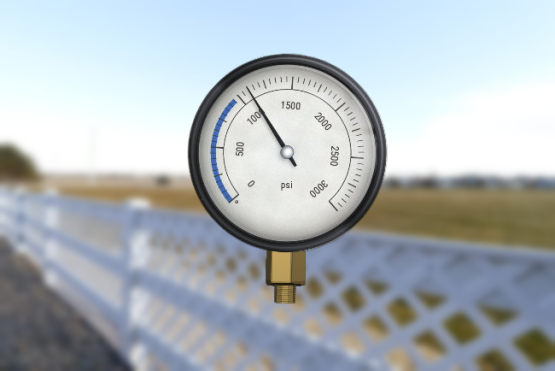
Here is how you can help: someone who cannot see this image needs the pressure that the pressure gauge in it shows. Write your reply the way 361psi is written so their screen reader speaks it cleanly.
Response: 1100psi
